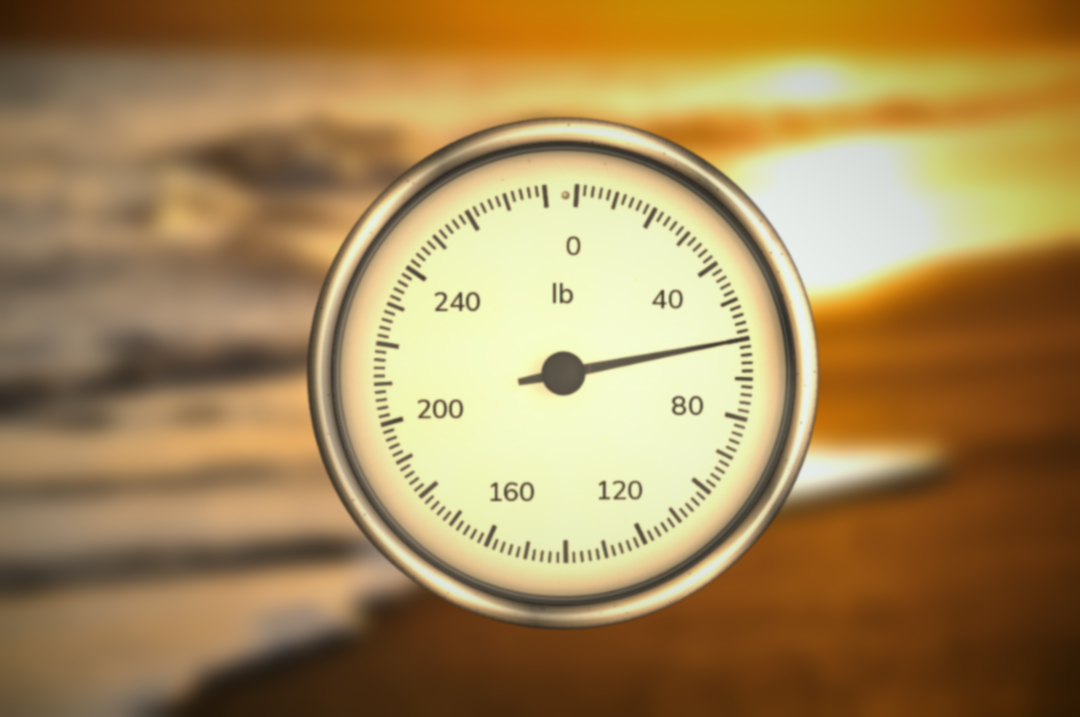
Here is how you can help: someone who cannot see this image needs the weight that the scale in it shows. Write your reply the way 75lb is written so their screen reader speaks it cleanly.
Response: 60lb
